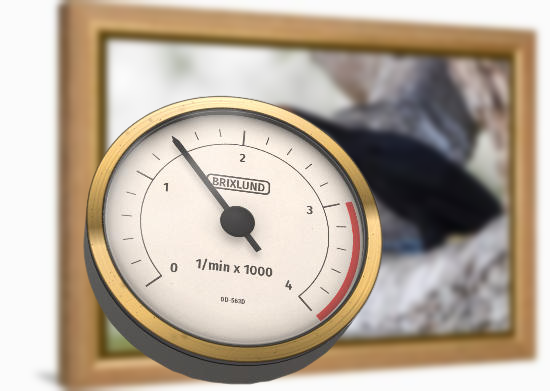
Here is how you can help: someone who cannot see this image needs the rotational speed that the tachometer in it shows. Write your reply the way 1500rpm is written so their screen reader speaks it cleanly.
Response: 1400rpm
